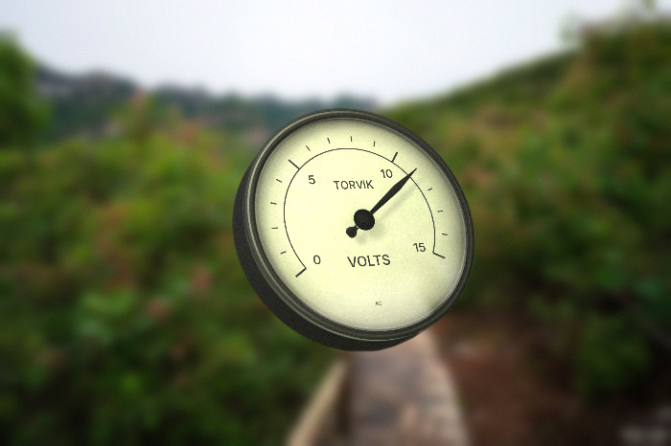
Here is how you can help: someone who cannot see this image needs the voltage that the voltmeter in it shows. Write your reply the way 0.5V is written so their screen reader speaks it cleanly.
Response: 11V
